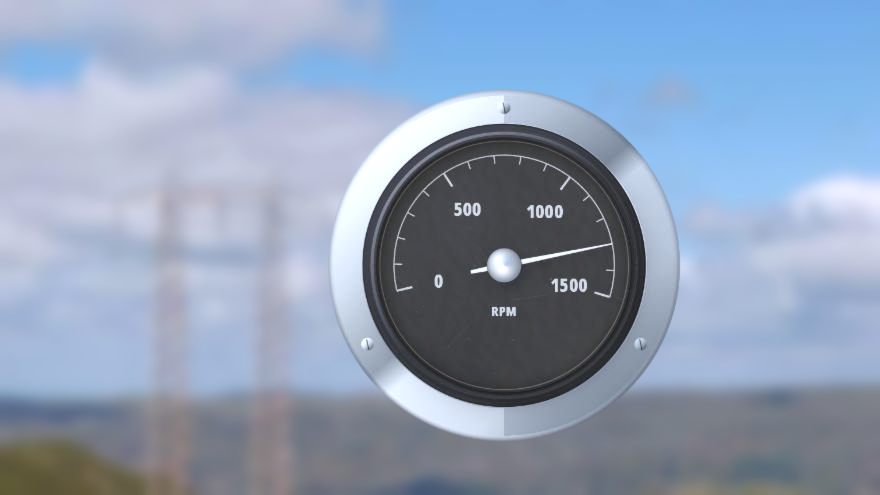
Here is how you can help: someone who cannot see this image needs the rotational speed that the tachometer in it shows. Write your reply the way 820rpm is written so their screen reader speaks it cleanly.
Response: 1300rpm
